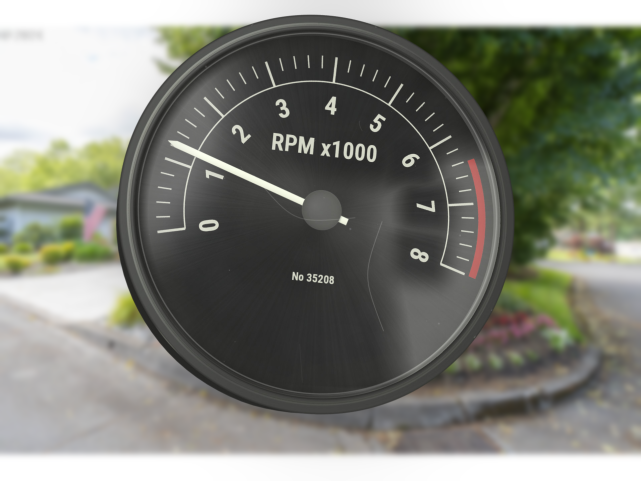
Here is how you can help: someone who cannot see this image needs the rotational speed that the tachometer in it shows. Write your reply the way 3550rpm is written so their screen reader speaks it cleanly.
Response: 1200rpm
